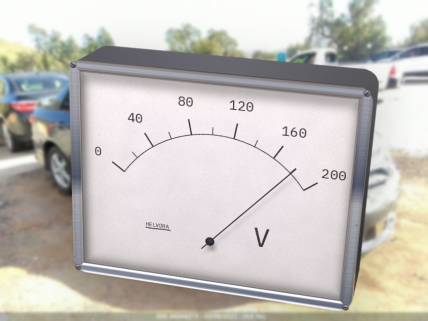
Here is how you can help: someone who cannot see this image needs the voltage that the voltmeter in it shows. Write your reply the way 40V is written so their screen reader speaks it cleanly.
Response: 180V
